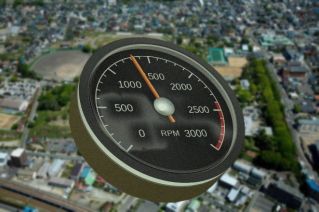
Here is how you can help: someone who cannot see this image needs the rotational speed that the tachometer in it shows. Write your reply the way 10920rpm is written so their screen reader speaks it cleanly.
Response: 1300rpm
